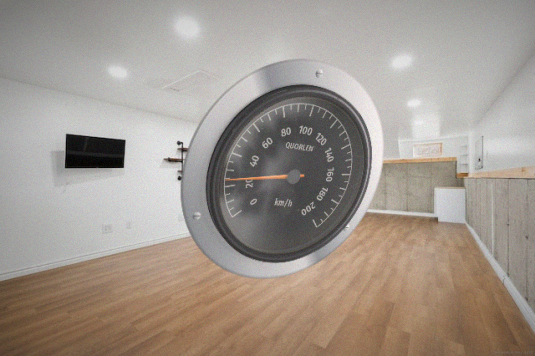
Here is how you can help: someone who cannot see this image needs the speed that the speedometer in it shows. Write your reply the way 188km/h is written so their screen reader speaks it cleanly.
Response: 25km/h
